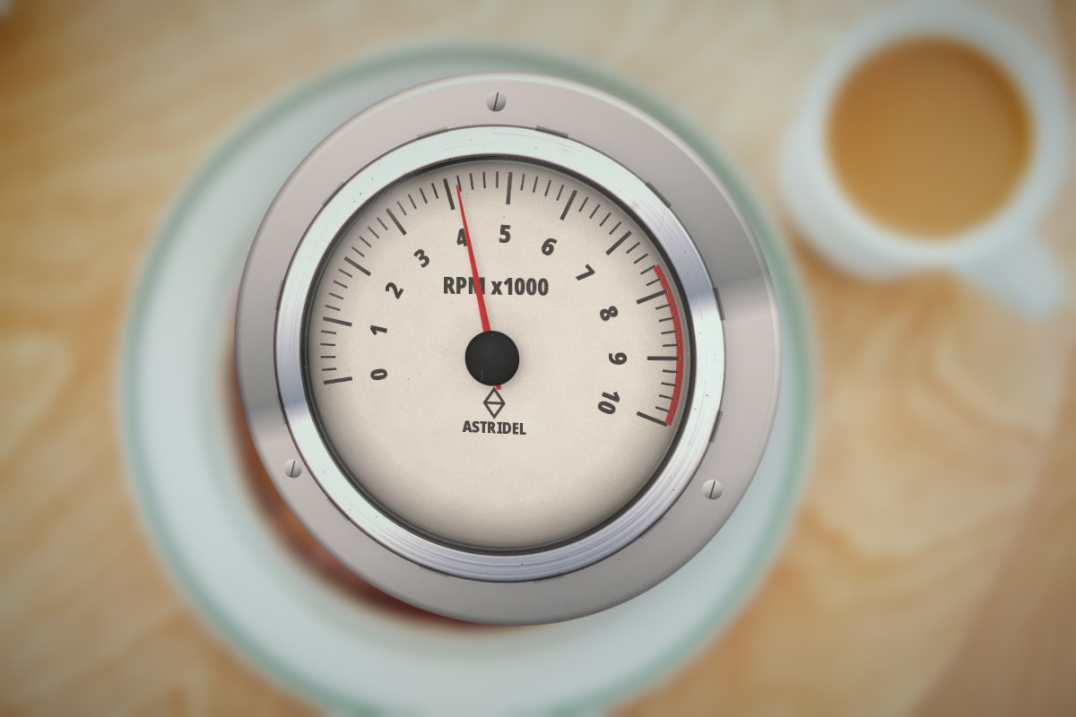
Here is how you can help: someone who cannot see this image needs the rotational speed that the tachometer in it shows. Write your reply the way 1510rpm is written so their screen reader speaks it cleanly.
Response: 4200rpm
